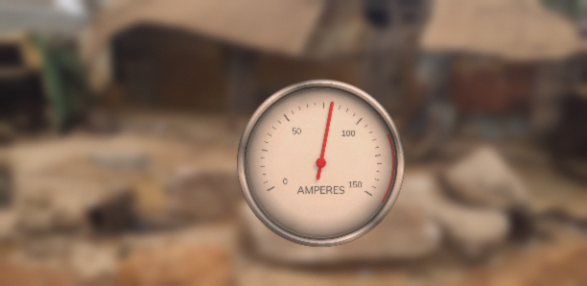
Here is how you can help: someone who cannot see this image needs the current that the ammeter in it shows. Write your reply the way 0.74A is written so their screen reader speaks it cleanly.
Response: 80A
